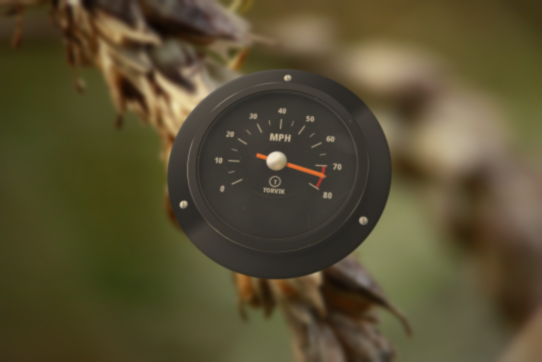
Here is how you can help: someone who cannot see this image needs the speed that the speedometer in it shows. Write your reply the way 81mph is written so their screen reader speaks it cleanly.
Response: 75mph
